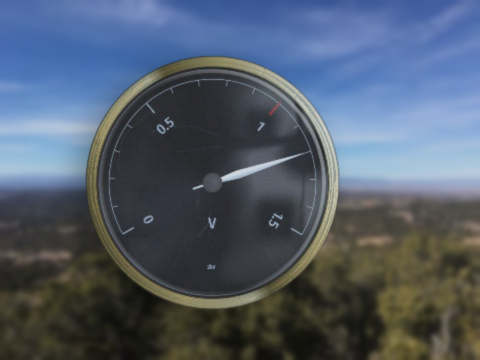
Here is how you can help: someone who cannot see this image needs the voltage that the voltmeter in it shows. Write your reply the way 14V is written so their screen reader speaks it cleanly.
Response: 1.2V
